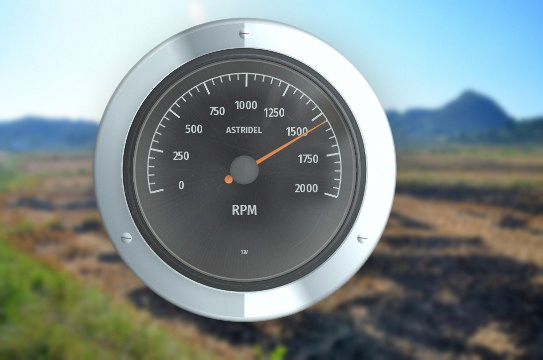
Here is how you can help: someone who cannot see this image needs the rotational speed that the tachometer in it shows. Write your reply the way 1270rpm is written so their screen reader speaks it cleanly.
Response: 1550rpm
